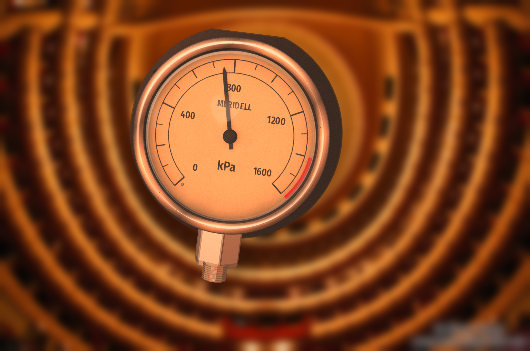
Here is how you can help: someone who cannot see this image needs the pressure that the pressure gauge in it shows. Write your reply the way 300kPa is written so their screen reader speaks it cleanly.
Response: 750kPa
